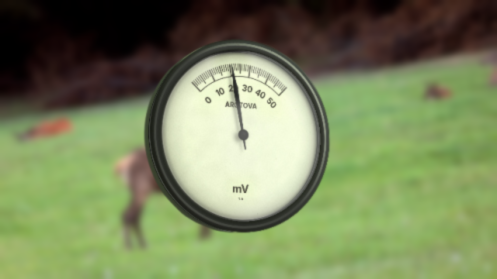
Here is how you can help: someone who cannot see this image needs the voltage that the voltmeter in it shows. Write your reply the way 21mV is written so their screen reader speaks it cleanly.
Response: 20mV
